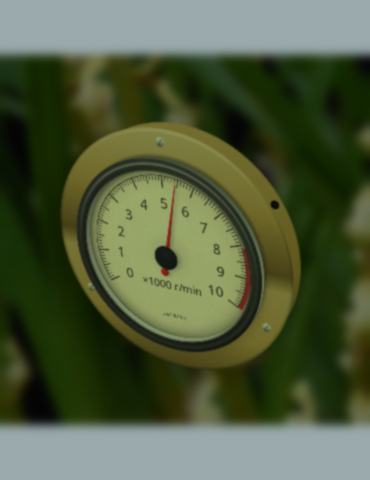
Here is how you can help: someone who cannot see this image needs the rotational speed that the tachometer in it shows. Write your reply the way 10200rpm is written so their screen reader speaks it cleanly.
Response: 5500rpm
